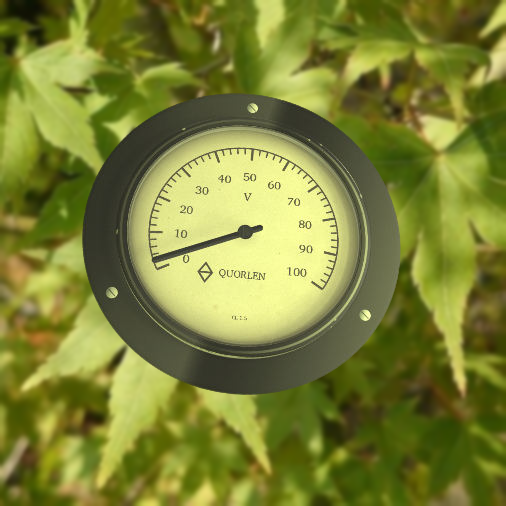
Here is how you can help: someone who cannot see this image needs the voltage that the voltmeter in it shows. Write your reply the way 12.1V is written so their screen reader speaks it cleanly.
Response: 2V
